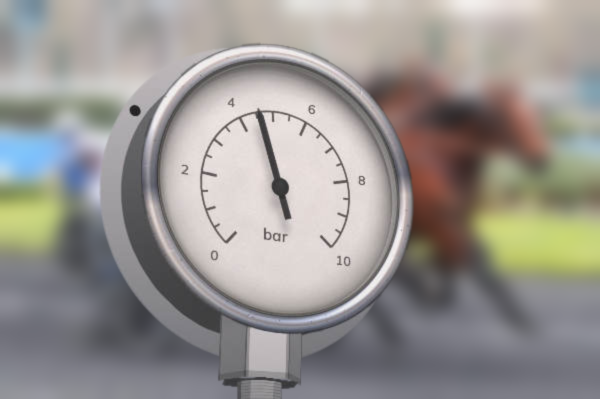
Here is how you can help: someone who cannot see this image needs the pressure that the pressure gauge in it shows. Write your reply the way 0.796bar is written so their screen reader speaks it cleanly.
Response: 4.5bar
